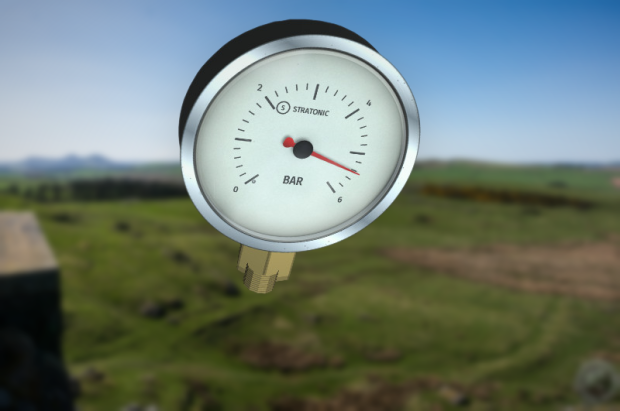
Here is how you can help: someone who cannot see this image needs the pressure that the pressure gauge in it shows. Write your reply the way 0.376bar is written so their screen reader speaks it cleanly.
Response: 5.4bar
